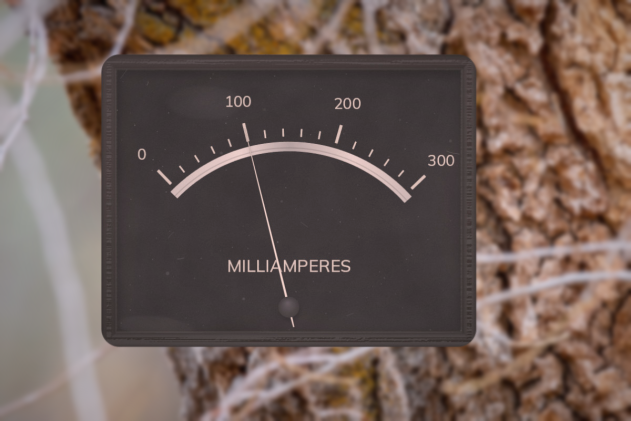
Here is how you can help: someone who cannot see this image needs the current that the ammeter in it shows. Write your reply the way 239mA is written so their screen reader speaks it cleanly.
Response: 100mA
